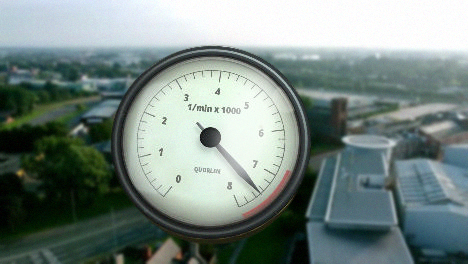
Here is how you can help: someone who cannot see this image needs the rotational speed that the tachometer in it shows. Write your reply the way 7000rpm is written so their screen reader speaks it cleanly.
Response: 7500rpm
